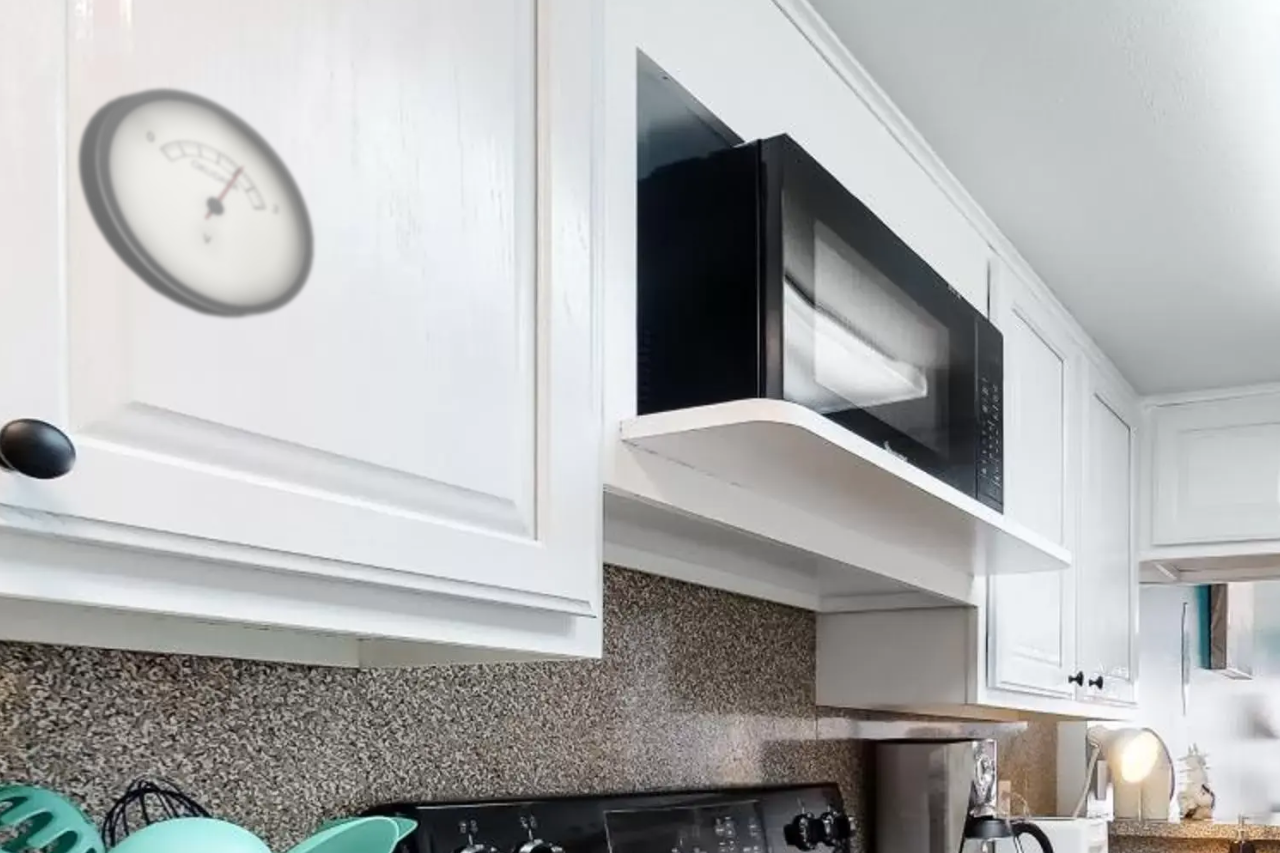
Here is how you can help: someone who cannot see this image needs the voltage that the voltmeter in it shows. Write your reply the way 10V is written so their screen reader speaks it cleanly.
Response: 2V
